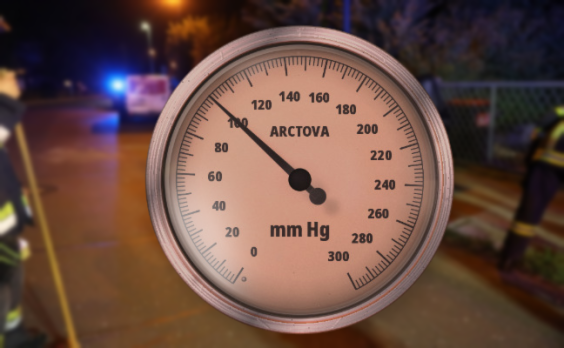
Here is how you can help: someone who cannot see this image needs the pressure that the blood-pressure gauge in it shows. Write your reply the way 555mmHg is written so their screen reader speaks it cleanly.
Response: 100mmHg
